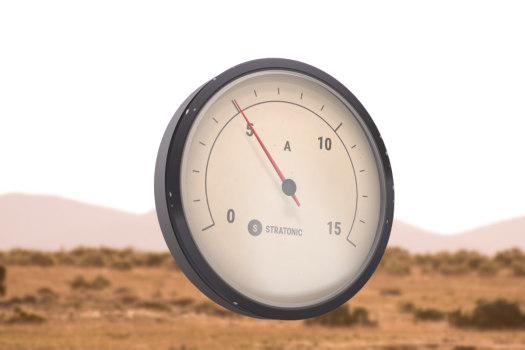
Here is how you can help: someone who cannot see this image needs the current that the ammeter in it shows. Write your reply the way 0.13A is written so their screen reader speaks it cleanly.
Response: 5A
